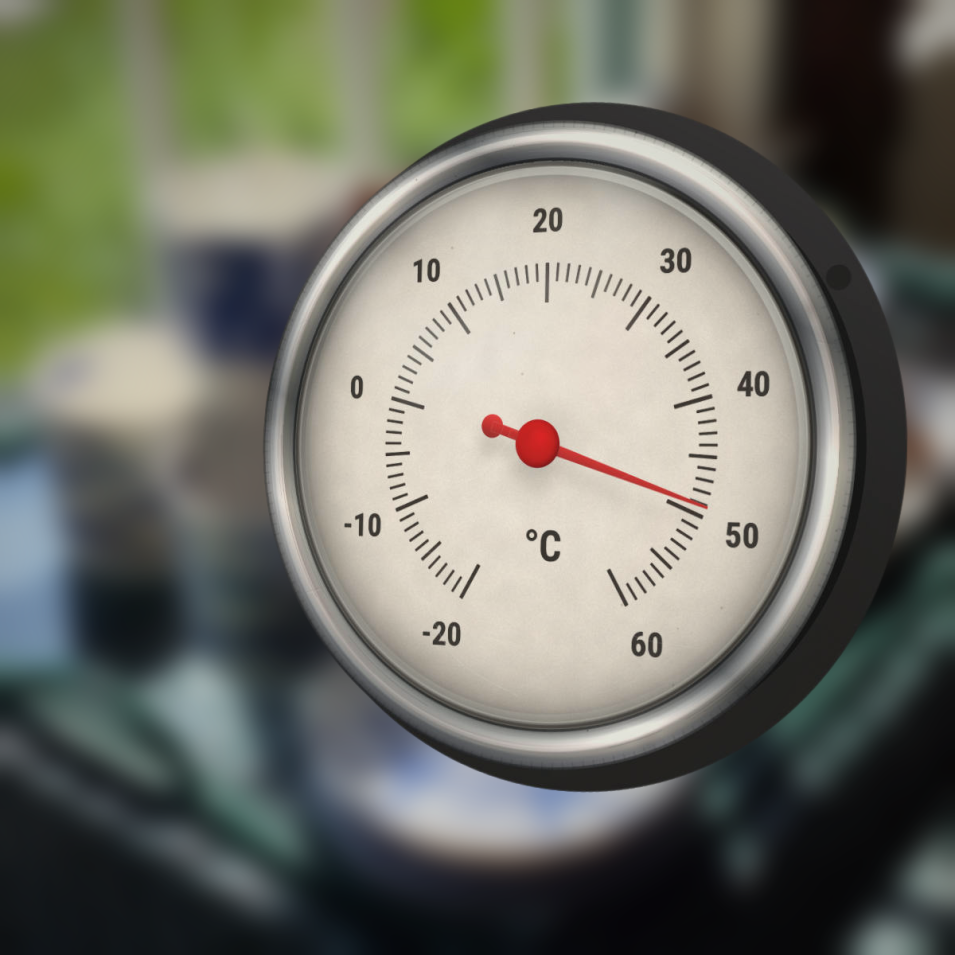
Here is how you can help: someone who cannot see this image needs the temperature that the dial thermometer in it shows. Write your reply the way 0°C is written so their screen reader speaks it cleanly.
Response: 49°C
